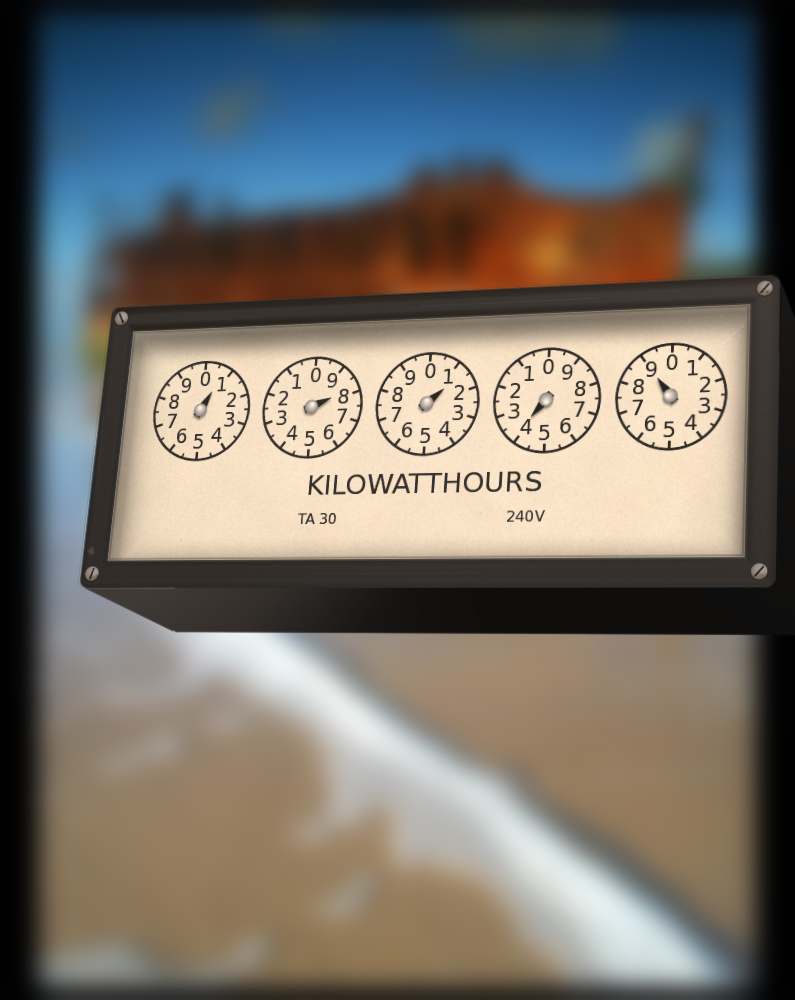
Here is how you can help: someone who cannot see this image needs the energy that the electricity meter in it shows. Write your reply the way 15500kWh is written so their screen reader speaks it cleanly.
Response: 8139kWh
